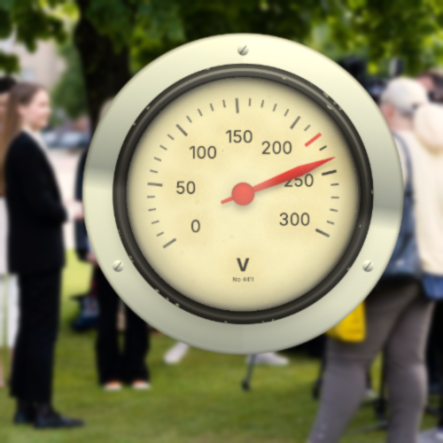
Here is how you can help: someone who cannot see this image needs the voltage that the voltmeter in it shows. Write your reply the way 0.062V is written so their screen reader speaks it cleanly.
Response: 240V
